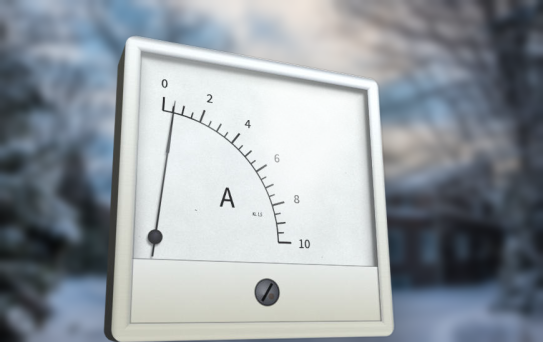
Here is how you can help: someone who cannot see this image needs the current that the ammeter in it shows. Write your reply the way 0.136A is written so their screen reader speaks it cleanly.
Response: 0.5A
